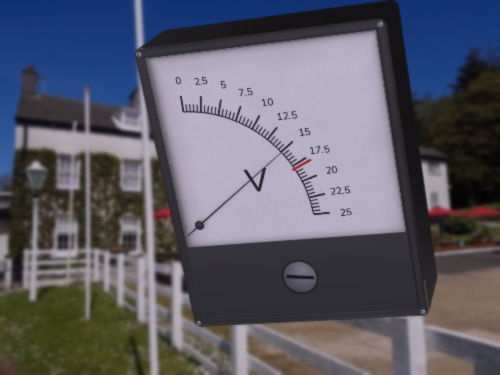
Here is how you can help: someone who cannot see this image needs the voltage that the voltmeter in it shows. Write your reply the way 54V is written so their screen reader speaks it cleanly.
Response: 15V
